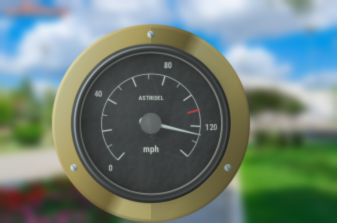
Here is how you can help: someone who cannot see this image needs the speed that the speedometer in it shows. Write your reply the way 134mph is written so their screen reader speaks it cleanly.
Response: 125mph
